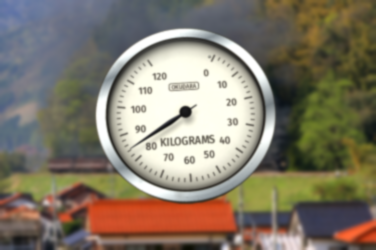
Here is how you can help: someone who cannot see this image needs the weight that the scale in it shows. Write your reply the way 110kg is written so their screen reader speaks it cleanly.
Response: 84kg
